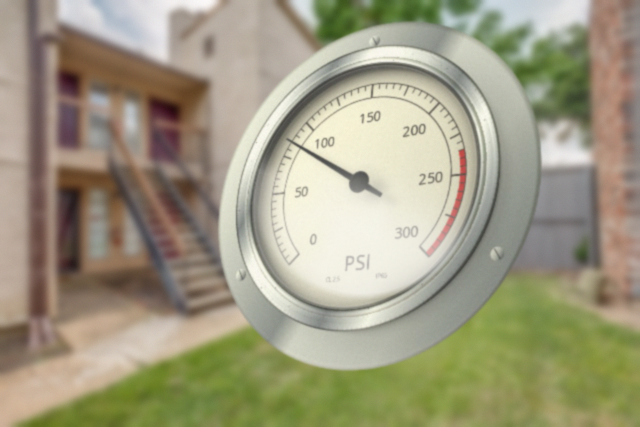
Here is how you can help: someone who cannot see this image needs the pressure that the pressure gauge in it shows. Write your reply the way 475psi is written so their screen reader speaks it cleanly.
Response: 85psi
